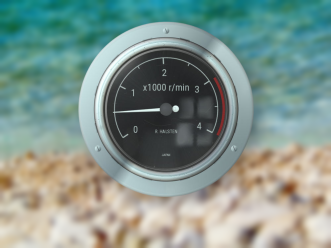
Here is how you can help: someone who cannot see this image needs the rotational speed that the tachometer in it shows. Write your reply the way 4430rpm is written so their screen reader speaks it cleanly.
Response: 500rpm
